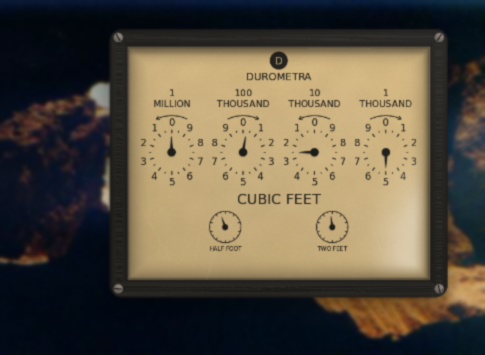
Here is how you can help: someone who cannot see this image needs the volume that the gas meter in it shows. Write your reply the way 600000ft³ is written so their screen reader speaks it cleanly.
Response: 2500ft³
